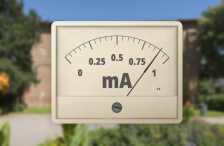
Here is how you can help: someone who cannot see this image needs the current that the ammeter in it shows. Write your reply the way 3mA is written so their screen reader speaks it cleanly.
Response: 0.9mA
